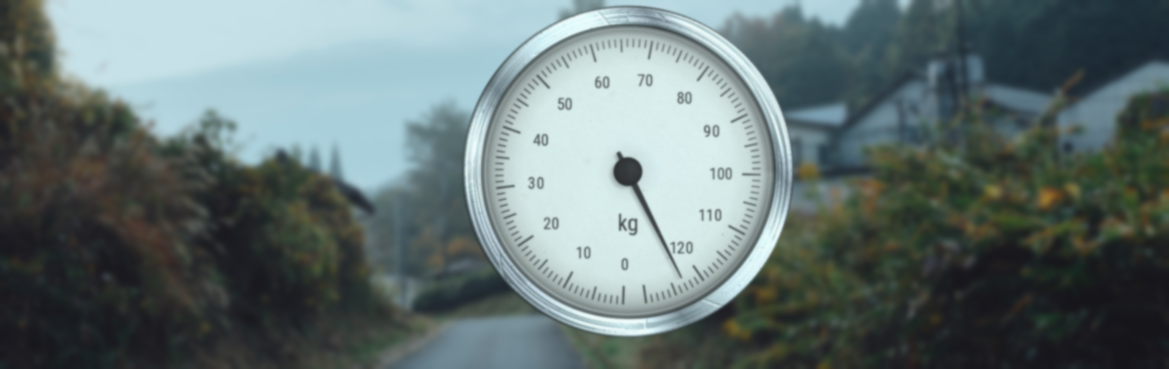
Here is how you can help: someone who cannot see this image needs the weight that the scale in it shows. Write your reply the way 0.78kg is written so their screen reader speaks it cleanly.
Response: 123kg
